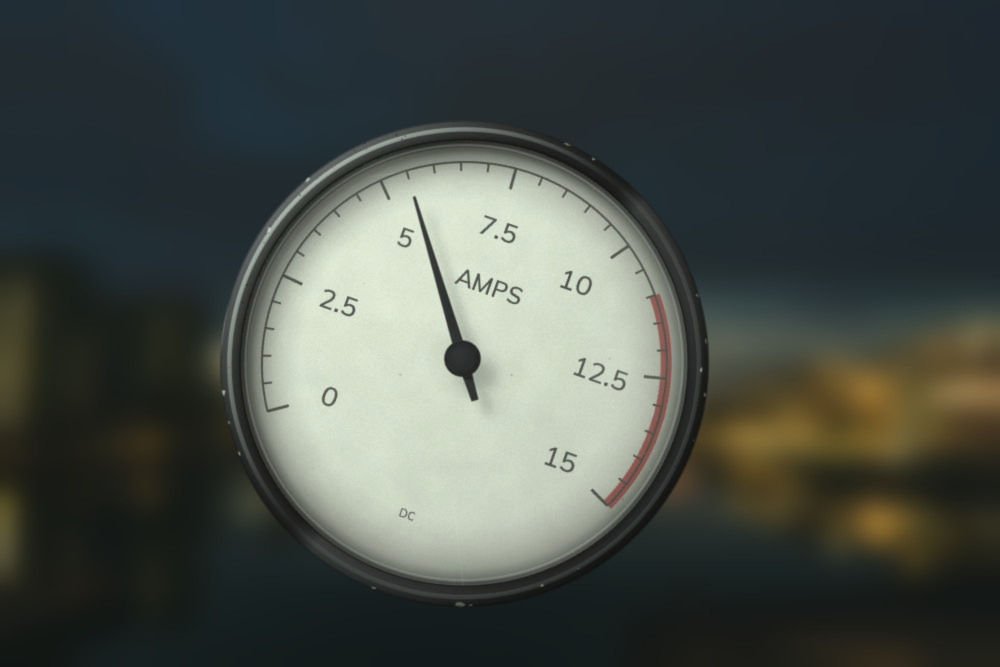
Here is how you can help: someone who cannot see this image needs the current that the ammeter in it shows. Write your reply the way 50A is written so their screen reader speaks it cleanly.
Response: 5.5A
